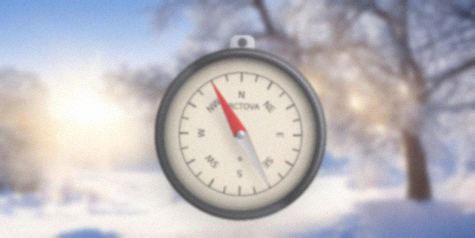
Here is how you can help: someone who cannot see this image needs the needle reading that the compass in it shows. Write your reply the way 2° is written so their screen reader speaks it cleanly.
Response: 330°
